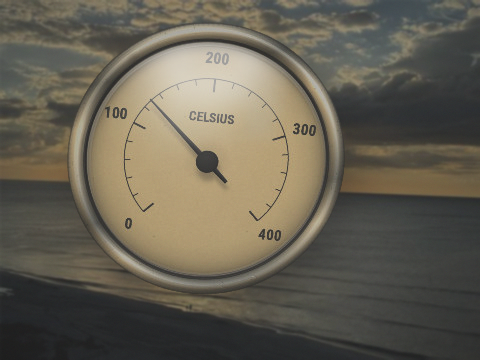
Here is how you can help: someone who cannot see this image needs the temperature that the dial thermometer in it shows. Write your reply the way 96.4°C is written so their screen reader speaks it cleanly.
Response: 130°C
